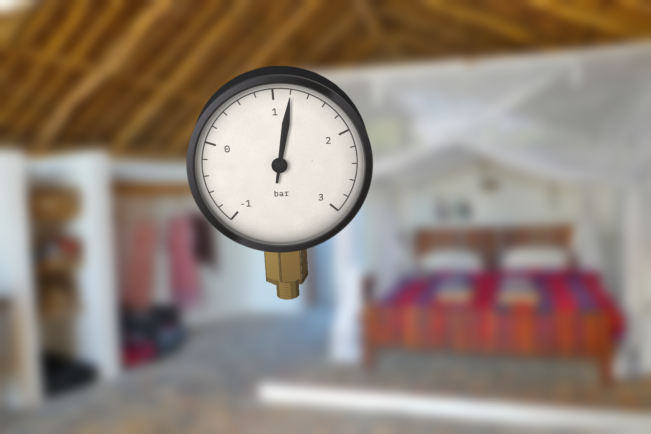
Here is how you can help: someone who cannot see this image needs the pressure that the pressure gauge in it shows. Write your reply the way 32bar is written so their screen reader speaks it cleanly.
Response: 1.2bar
